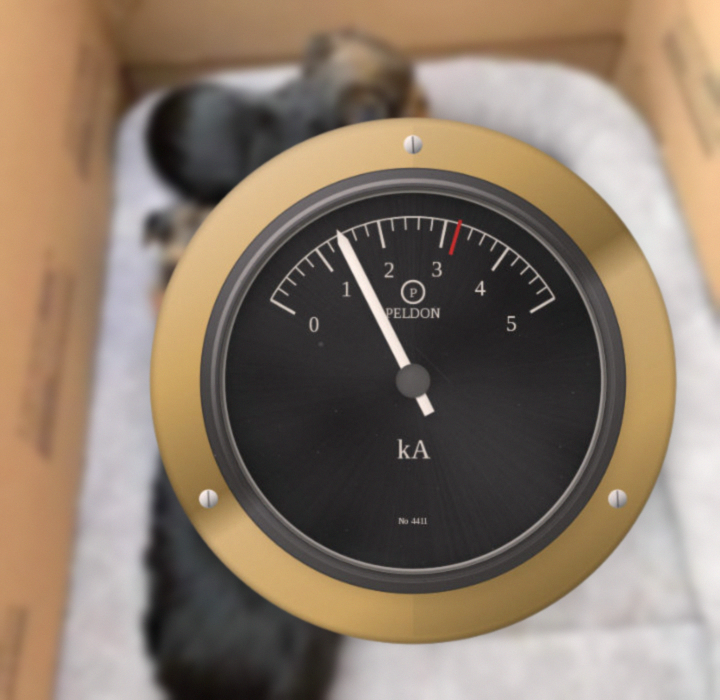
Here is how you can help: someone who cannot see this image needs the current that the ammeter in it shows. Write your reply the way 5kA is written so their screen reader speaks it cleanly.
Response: 1.4kA
